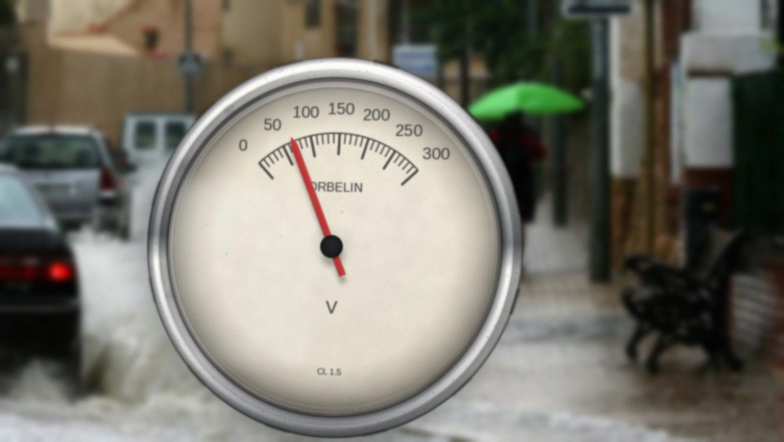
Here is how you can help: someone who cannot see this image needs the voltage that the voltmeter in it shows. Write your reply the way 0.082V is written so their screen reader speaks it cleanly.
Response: 70V
